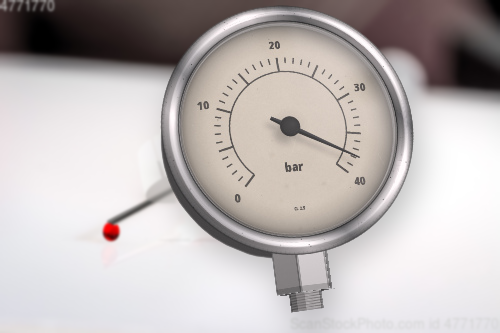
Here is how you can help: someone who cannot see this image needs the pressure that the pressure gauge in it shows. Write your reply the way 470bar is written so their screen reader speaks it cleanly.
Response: 38bar
